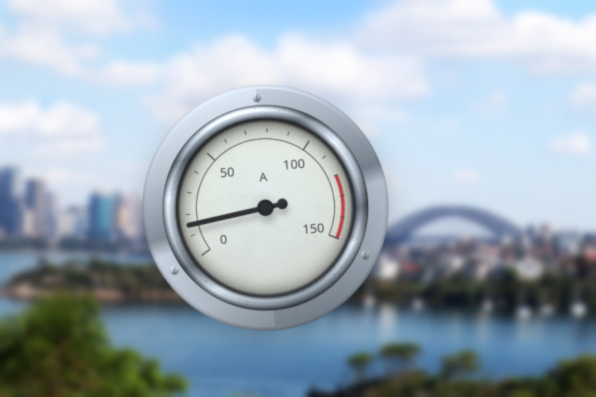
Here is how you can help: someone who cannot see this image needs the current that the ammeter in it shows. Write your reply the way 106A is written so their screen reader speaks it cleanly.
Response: 15A
